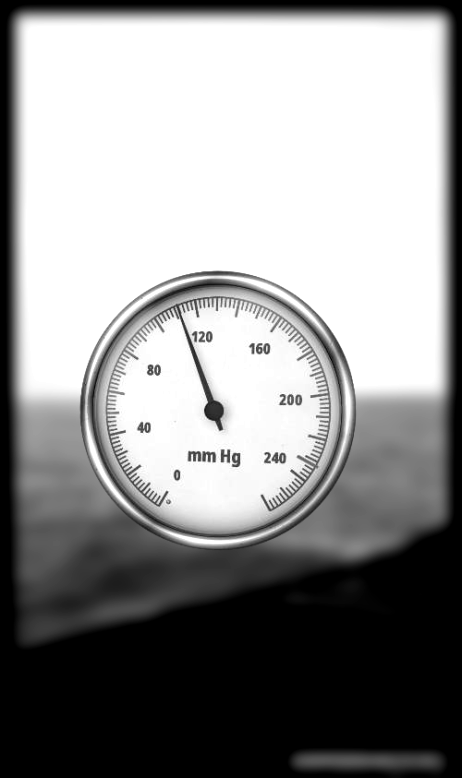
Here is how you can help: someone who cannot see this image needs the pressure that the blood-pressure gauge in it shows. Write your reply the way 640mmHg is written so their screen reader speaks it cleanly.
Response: 112mmHg
